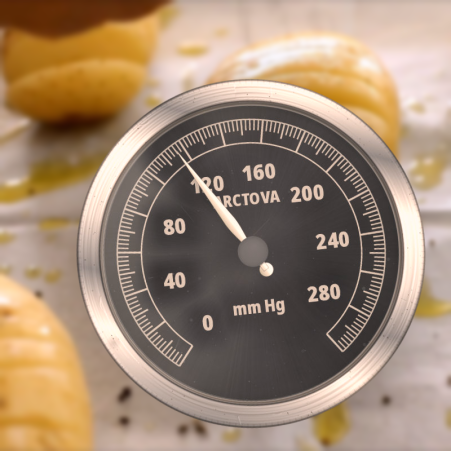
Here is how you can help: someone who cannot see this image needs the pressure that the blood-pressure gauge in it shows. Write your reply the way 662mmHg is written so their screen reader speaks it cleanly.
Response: 116mmHg
